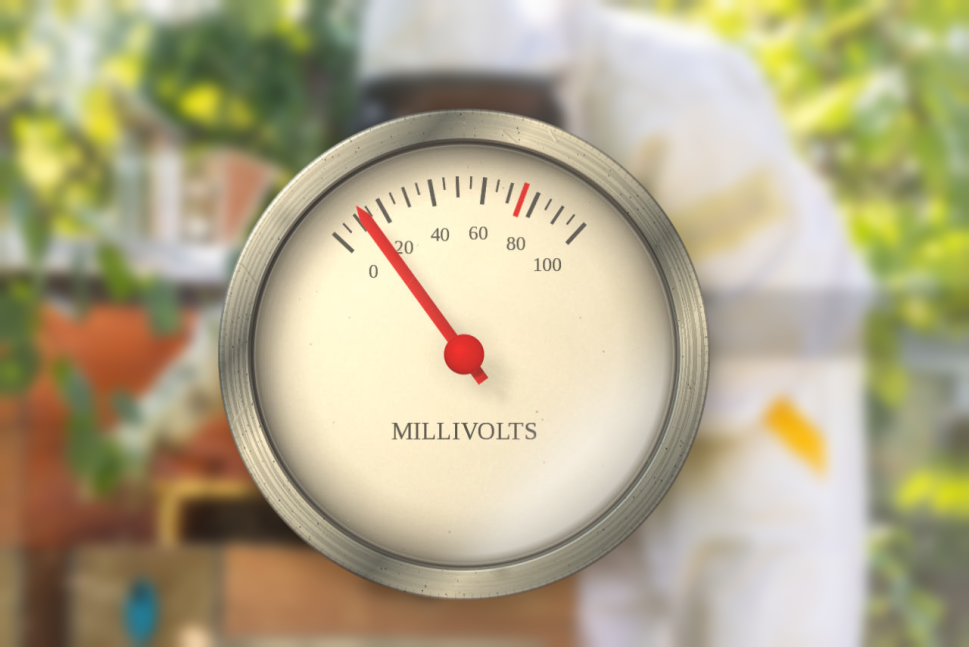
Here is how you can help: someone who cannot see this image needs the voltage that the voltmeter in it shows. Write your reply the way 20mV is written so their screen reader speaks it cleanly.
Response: 12.5mV
